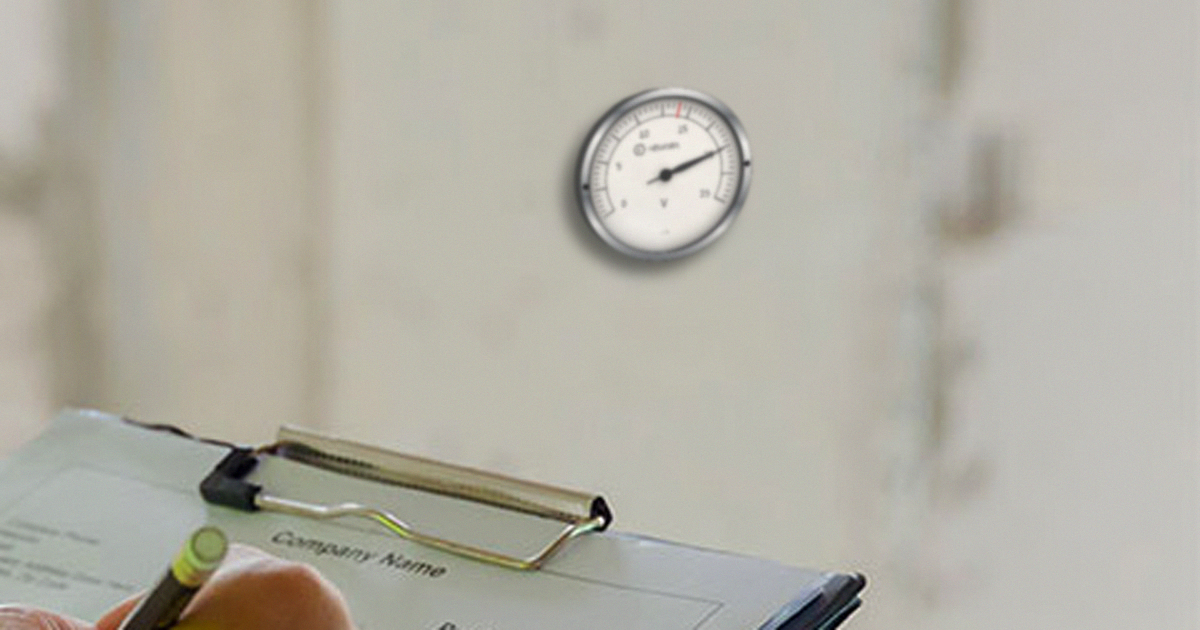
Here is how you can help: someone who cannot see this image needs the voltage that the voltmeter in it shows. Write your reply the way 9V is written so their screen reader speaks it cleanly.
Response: 20V
